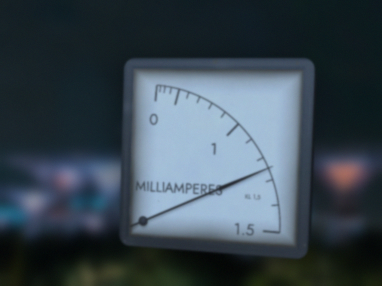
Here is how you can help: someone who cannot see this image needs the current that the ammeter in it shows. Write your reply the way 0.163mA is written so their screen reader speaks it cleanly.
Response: 1.25mA
